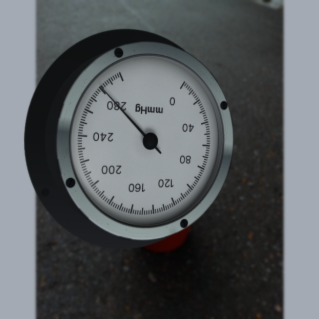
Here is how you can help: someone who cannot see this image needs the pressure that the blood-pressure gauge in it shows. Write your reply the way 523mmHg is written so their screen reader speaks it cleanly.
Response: 280mmHg
